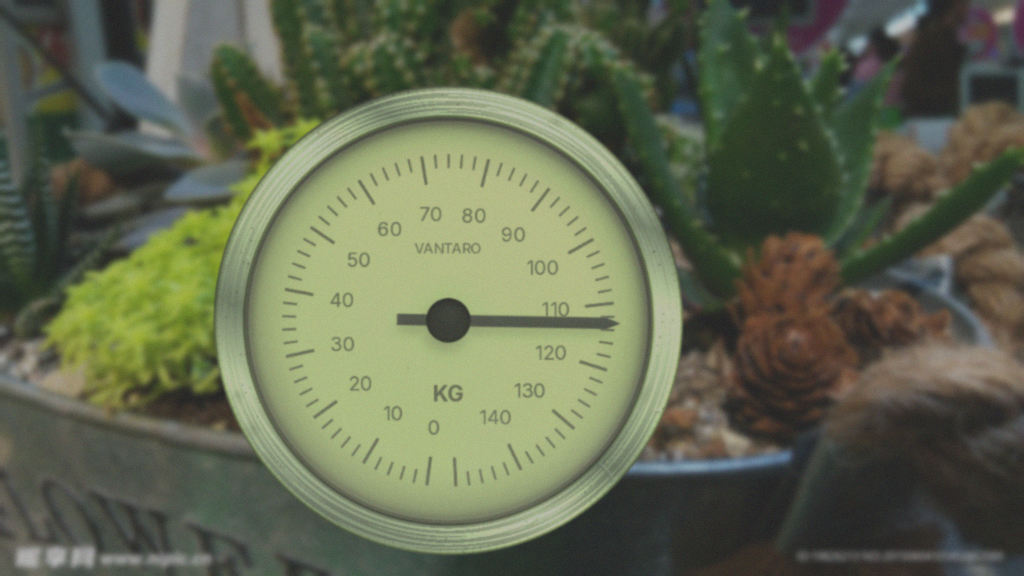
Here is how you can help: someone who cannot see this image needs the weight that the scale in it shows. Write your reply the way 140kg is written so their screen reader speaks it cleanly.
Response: 113kg
